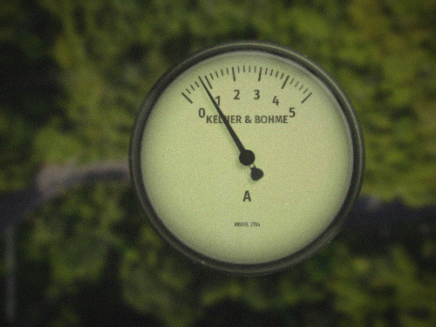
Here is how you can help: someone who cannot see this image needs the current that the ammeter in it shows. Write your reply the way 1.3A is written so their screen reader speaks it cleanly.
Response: 0.8A
